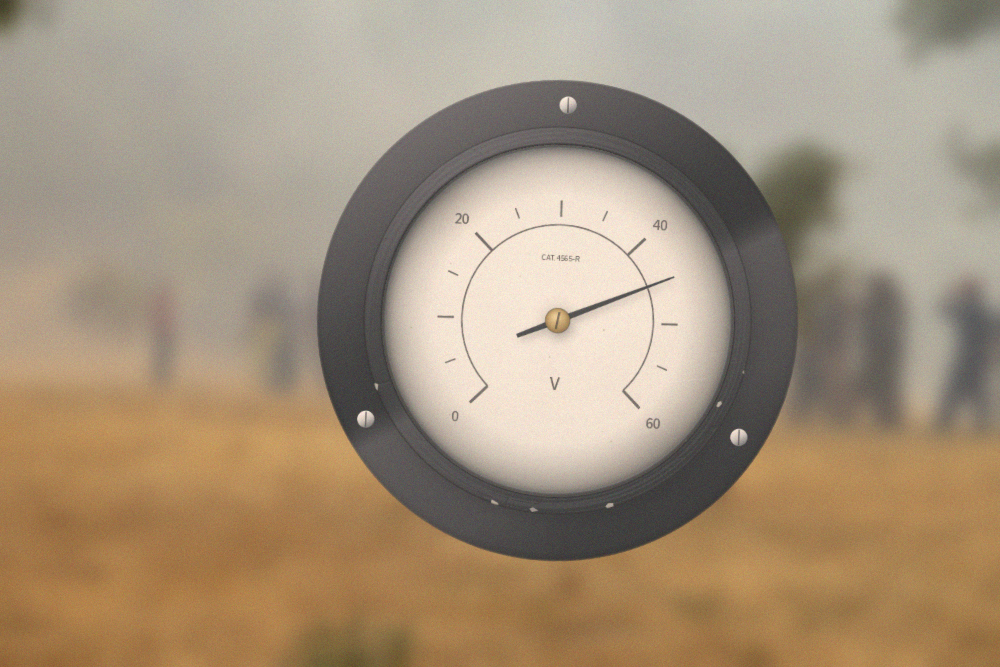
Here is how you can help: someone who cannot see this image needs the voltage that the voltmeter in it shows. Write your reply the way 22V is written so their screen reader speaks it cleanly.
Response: 45V
